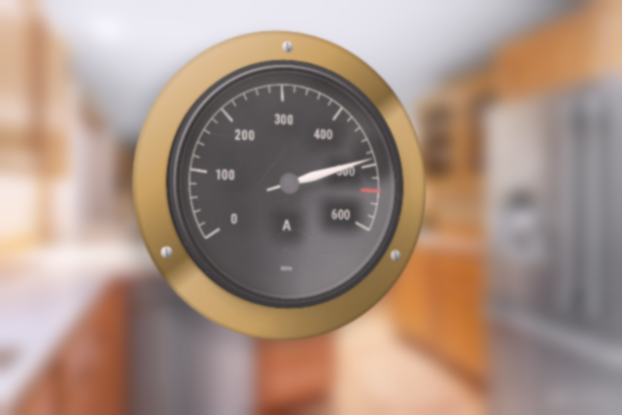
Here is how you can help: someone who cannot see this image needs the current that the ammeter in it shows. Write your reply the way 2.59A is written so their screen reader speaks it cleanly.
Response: 490A
